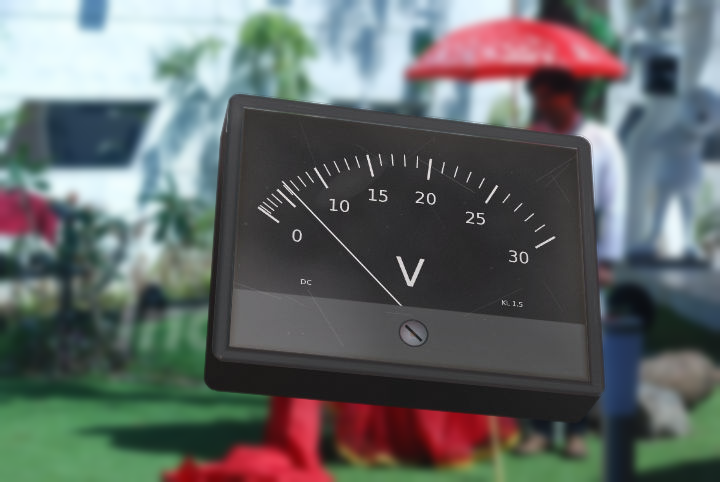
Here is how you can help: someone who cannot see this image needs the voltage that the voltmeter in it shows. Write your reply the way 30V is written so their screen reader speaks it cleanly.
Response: 6V
